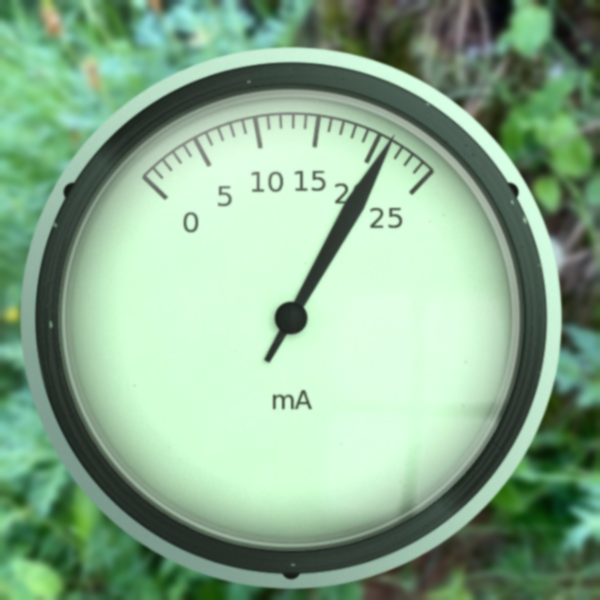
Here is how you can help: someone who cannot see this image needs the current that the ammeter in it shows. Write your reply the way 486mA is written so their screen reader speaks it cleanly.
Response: 21mA
